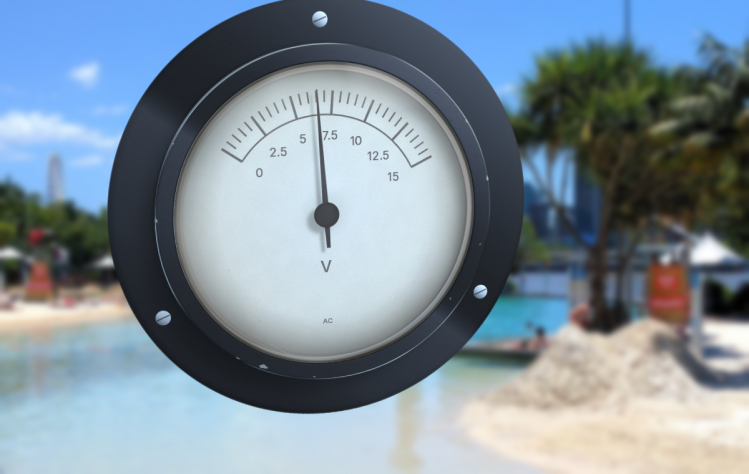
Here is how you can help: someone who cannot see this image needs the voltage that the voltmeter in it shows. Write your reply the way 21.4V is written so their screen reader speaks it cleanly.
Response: 6.5V
